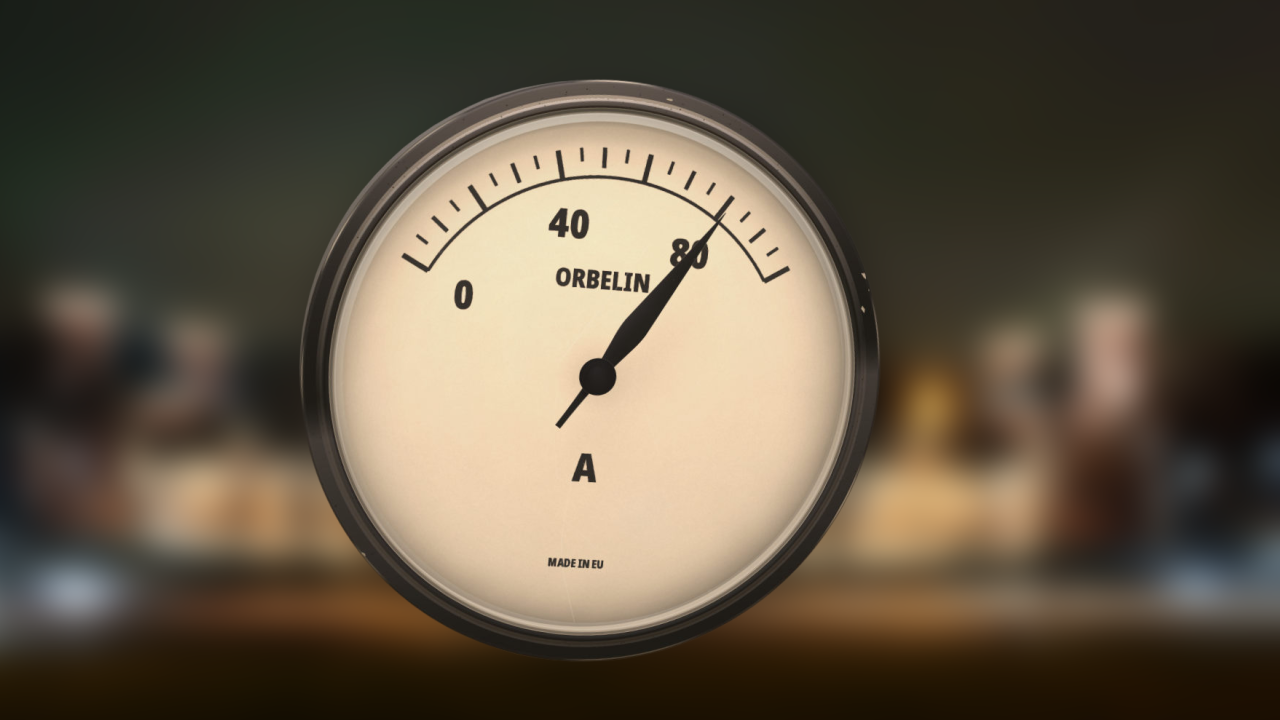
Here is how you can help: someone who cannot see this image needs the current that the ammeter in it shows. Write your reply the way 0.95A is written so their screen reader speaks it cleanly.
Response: 80A
